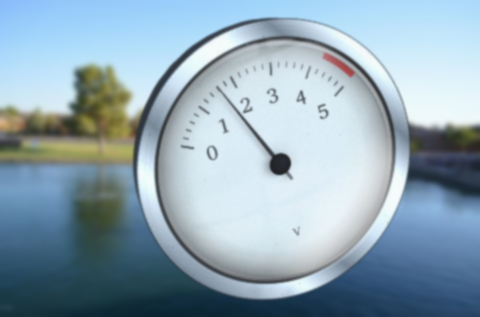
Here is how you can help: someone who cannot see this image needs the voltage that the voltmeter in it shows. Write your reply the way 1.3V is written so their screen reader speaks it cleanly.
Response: 1.6V
